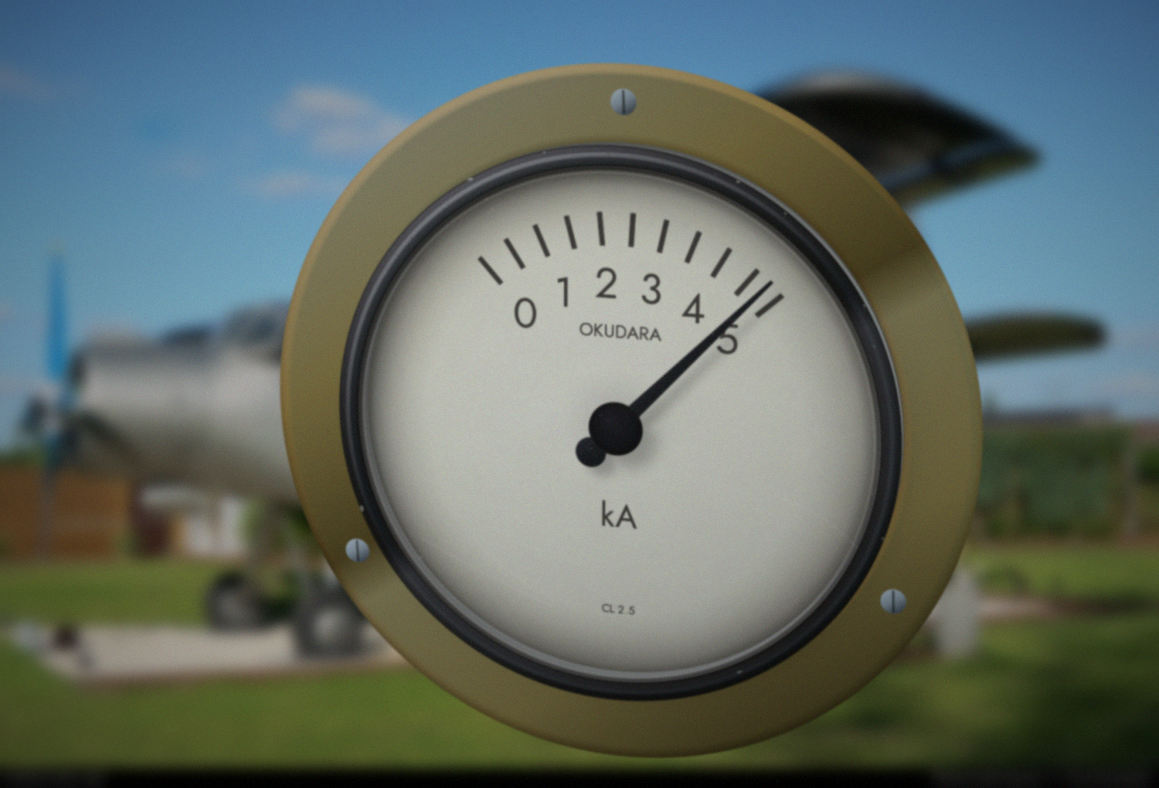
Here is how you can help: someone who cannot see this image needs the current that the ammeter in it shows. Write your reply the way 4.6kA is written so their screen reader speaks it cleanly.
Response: 4.75kA
